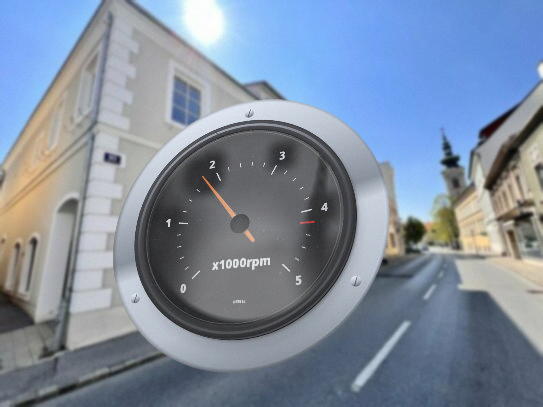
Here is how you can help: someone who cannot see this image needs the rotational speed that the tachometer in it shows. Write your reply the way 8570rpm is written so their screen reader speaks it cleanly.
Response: 1800rpm
